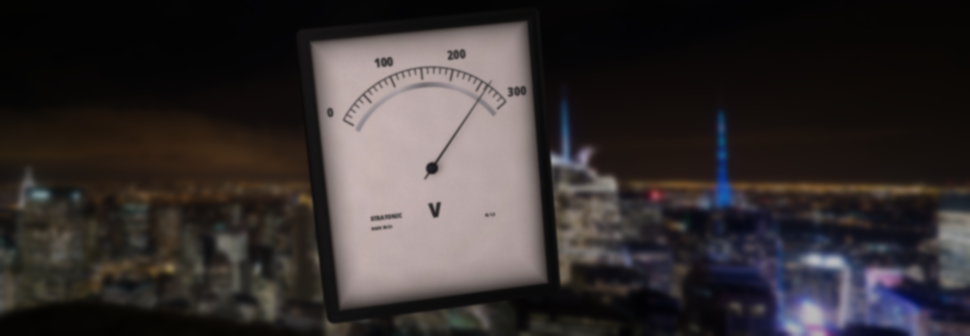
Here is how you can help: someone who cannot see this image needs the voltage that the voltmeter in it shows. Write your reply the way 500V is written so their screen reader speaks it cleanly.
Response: 260V
